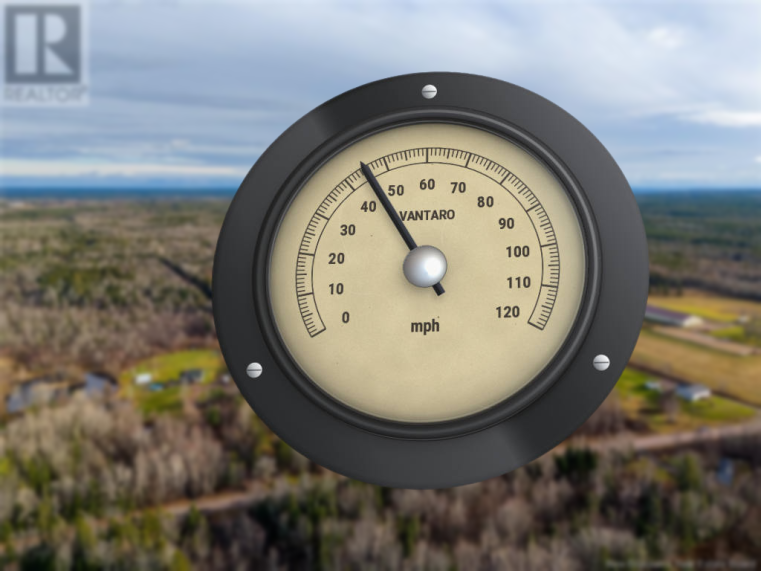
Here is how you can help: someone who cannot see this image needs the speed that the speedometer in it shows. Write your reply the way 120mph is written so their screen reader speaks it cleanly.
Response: 45mph
